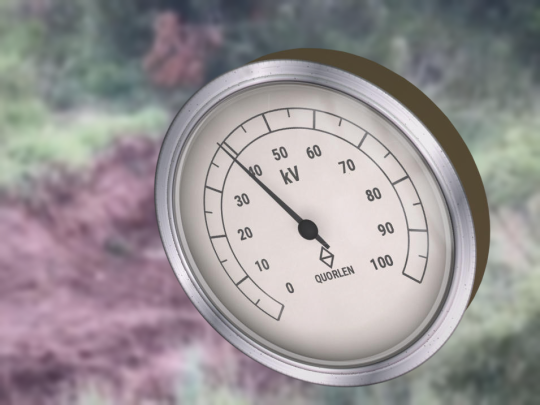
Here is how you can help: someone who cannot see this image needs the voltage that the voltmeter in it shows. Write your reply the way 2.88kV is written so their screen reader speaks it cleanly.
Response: 40kV
